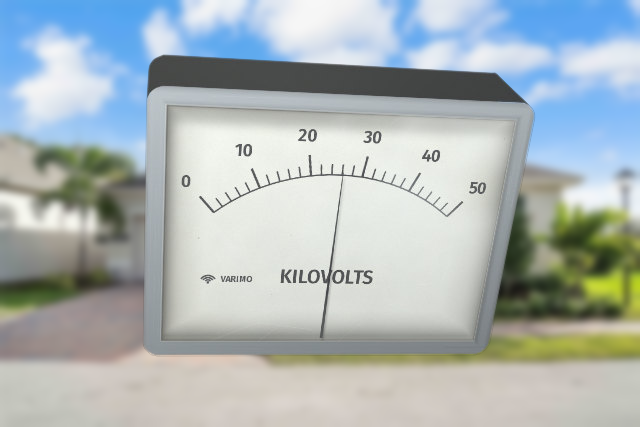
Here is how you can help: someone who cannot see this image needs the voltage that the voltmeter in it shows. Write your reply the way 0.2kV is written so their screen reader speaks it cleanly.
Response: 26kV
